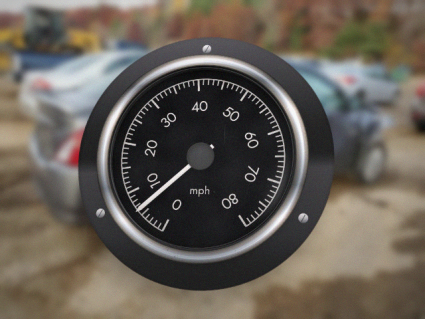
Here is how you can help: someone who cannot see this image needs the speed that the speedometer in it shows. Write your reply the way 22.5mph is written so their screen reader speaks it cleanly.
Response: 6mph
